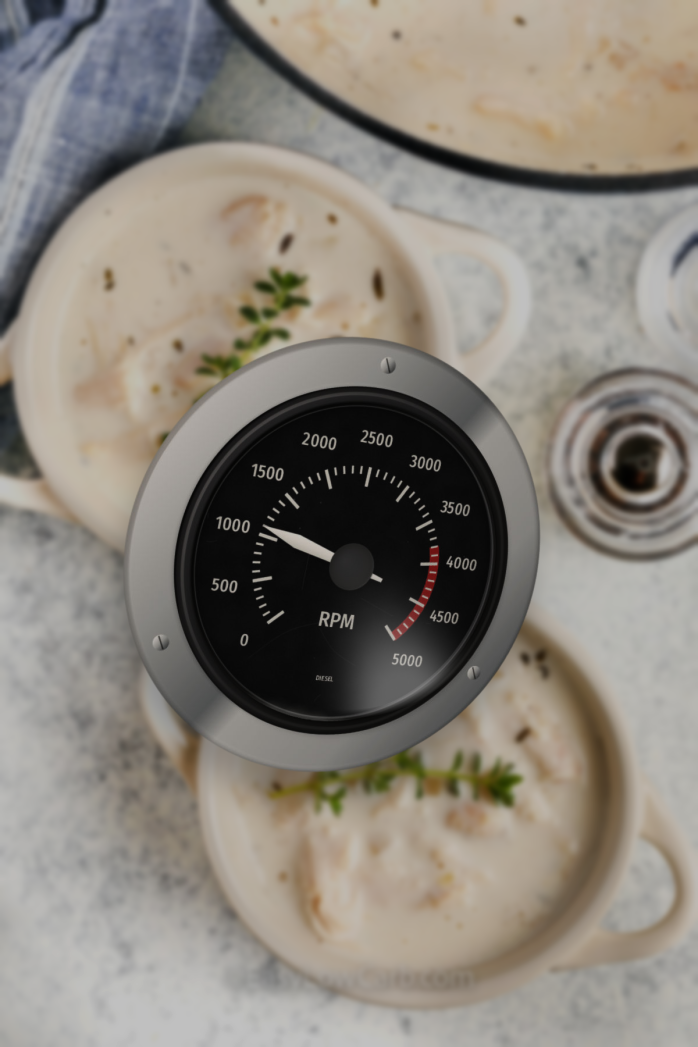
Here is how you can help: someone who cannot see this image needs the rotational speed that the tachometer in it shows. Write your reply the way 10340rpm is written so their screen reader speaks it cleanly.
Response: 1100rpm
